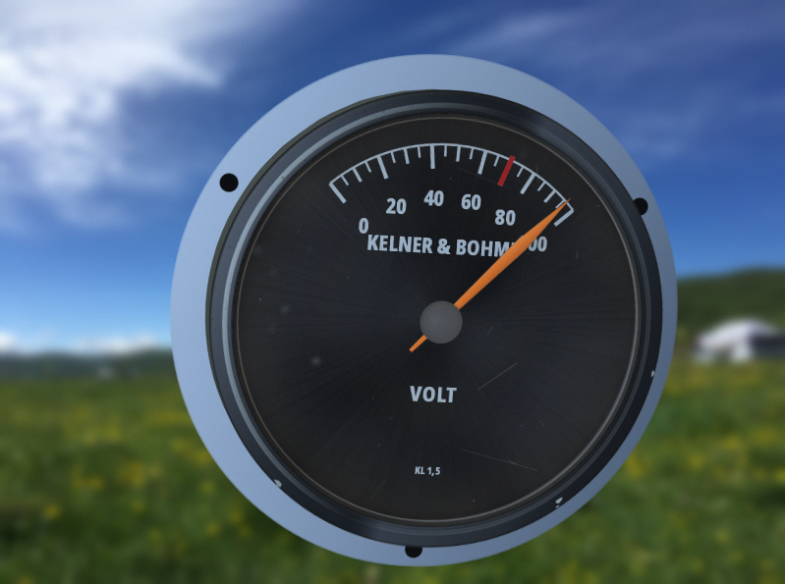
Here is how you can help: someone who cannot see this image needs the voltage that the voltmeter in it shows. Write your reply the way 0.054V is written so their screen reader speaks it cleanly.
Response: 95V
